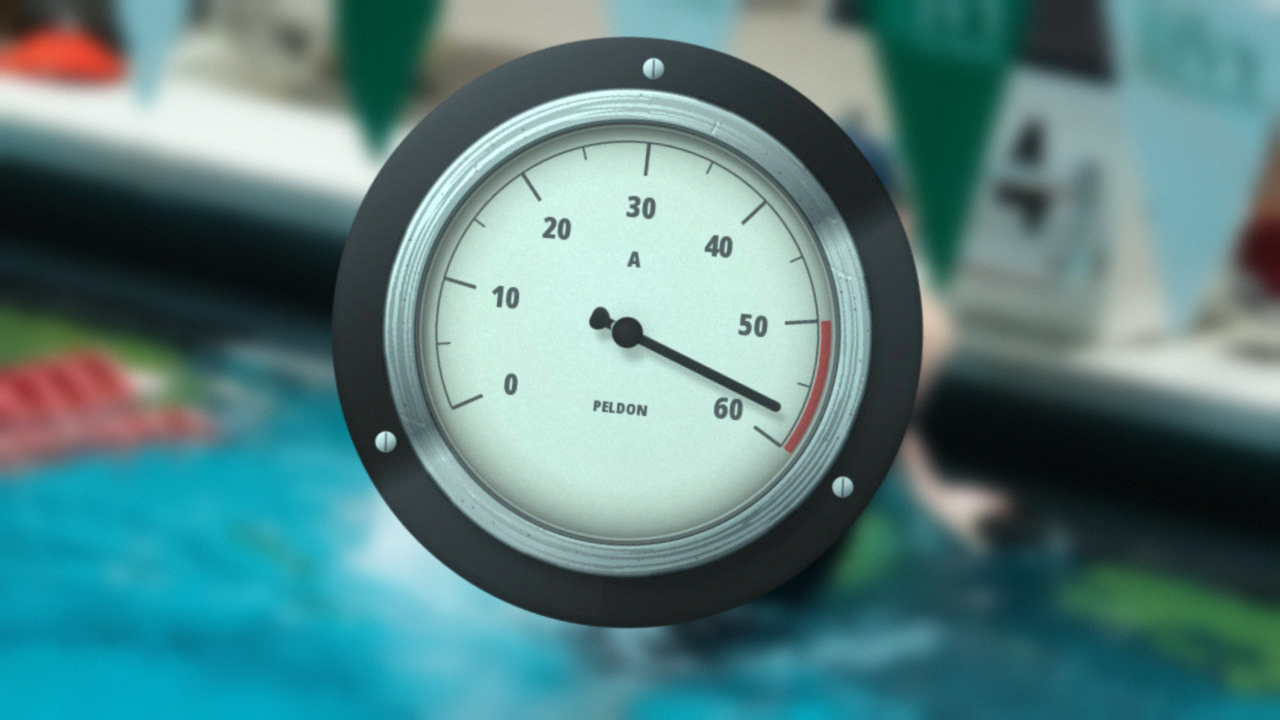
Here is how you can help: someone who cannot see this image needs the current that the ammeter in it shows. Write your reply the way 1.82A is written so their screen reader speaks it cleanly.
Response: 57.5A
